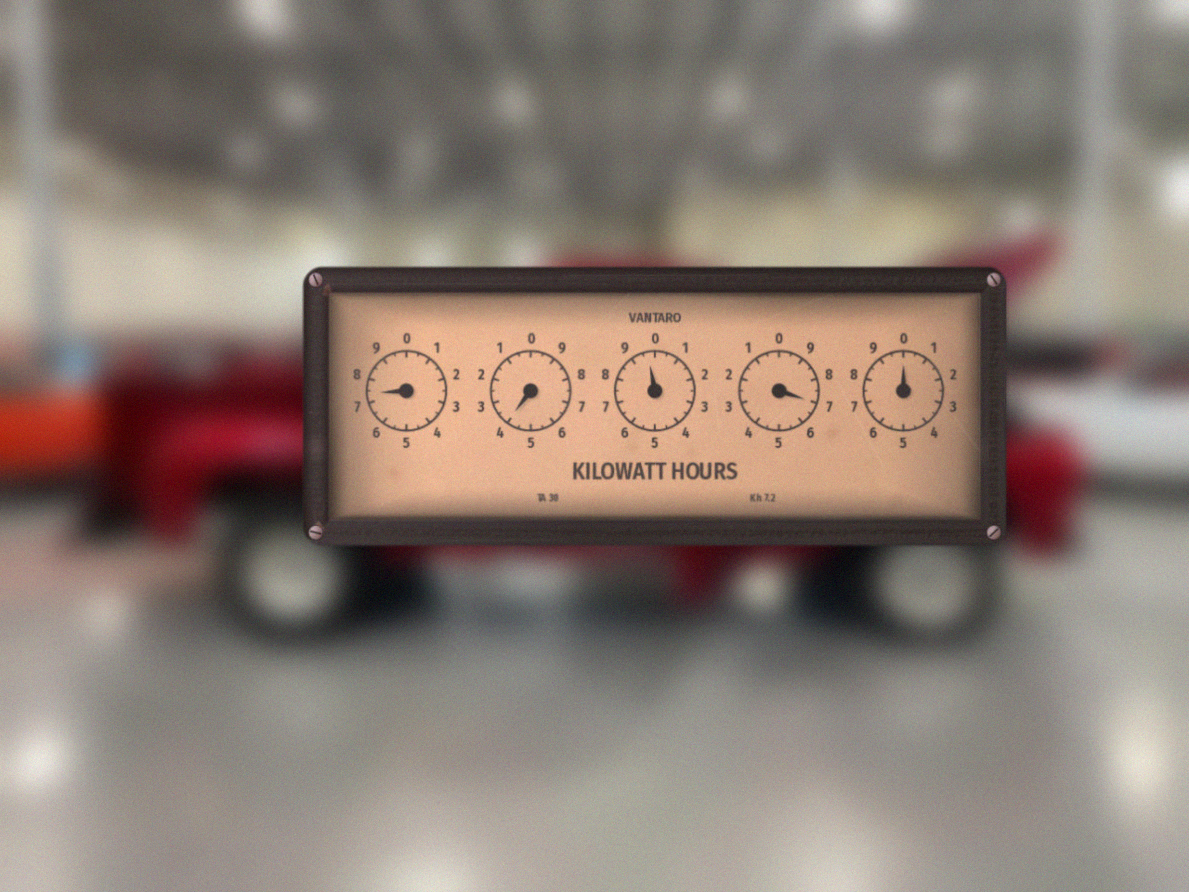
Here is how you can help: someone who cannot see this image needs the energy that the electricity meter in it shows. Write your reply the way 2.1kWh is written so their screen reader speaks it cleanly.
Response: 73970kWh
